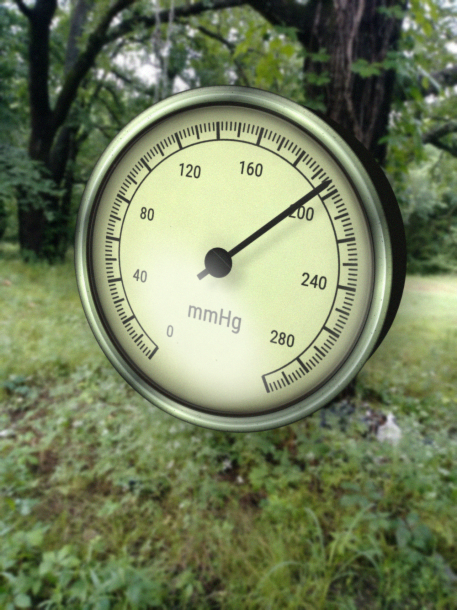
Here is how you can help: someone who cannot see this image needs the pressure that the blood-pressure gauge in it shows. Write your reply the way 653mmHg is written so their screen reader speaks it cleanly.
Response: 196mmHg
